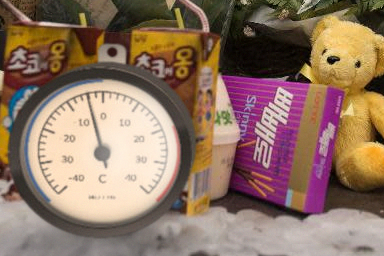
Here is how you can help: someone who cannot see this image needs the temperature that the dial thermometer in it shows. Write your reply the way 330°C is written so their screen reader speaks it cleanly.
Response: -4°C
